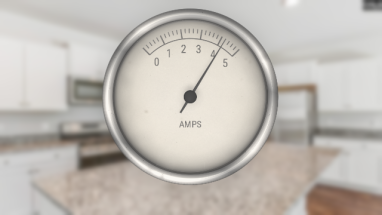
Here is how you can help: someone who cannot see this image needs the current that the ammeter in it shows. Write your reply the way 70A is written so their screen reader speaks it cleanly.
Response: 4.2A
